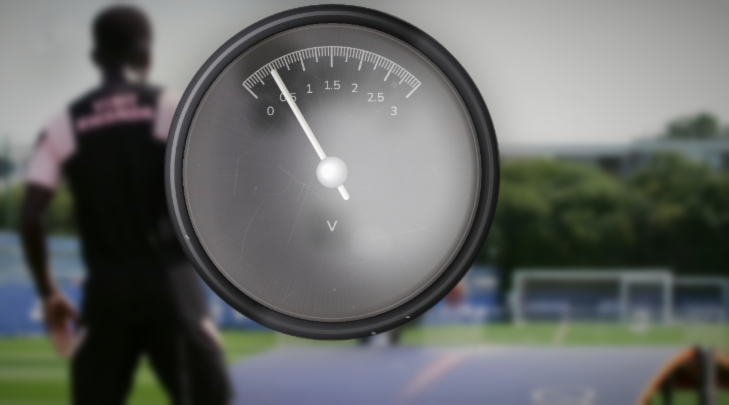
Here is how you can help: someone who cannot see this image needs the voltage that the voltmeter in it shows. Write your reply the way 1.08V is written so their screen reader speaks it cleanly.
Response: 0.5V
